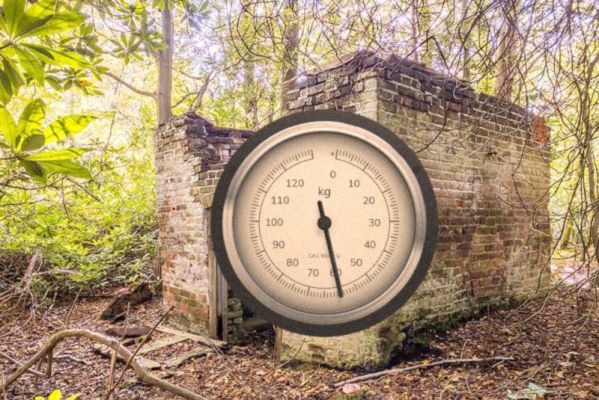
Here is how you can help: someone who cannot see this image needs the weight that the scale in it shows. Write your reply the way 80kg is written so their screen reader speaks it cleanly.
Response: 60kg
